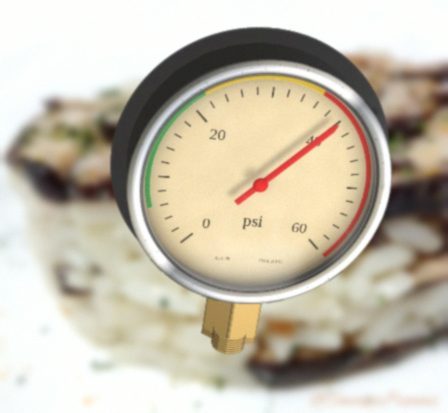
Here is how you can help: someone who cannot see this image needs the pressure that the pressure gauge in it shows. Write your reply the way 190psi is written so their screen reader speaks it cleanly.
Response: 40psi
